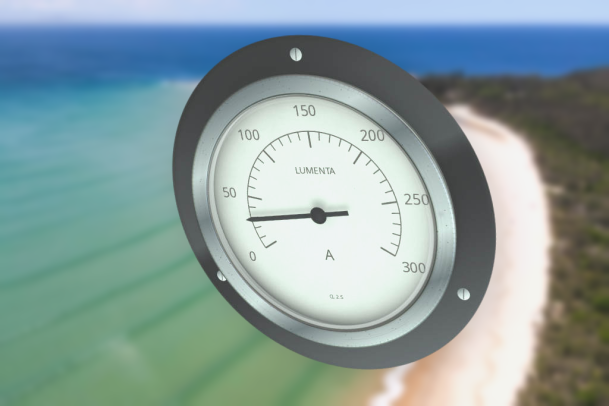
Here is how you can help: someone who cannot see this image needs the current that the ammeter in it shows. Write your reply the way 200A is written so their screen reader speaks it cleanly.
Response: 30A
